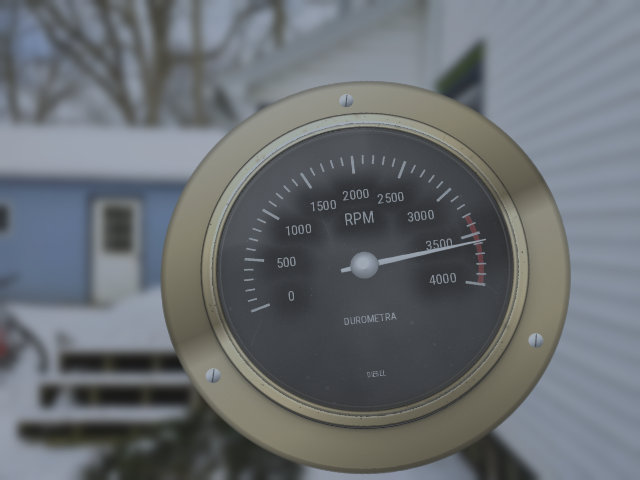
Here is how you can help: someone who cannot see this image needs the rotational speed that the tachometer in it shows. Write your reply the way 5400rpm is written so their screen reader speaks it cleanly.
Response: 3600rpm
